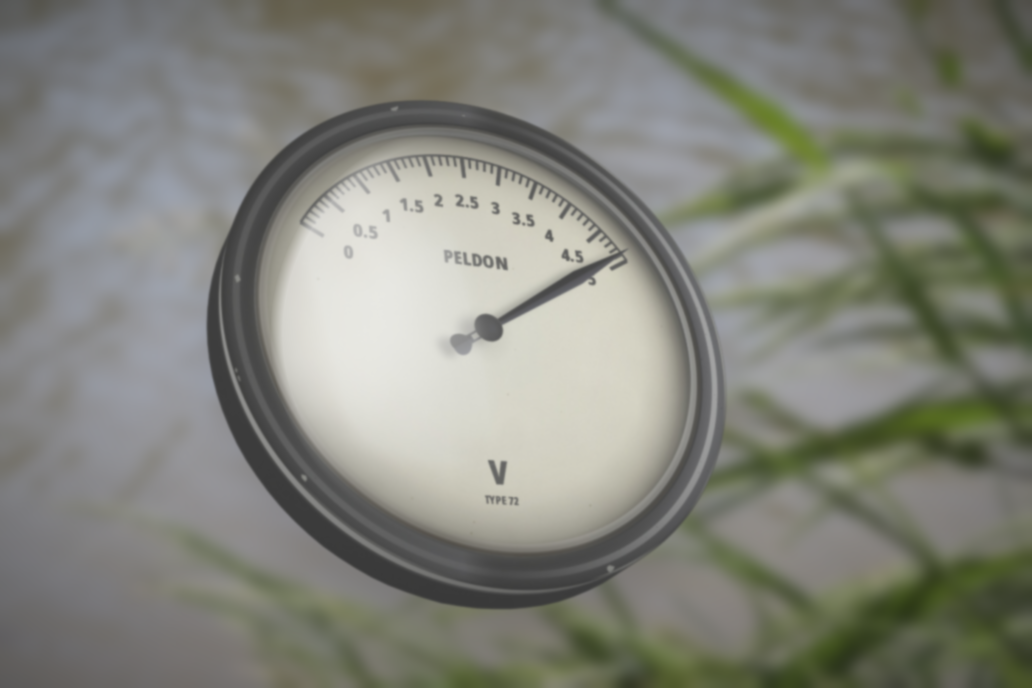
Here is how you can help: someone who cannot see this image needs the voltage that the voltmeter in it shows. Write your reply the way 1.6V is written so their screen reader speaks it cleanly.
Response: 4.9V
